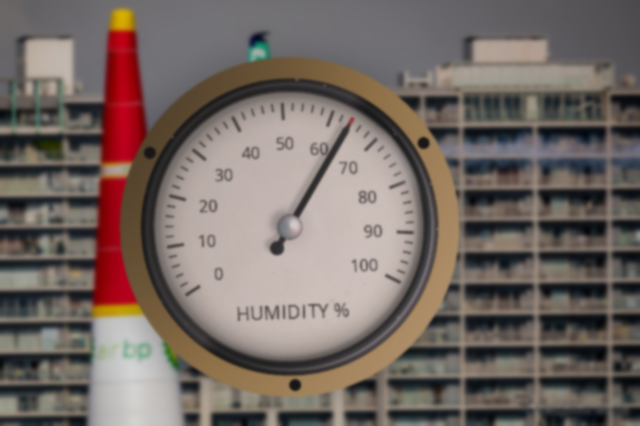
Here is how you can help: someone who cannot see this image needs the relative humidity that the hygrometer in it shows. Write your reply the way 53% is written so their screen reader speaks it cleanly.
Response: 64%
